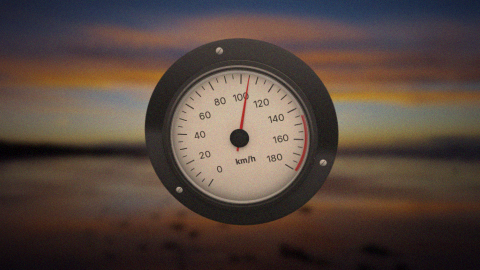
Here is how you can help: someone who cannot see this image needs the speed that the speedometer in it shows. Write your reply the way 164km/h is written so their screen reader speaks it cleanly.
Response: 105km/h
